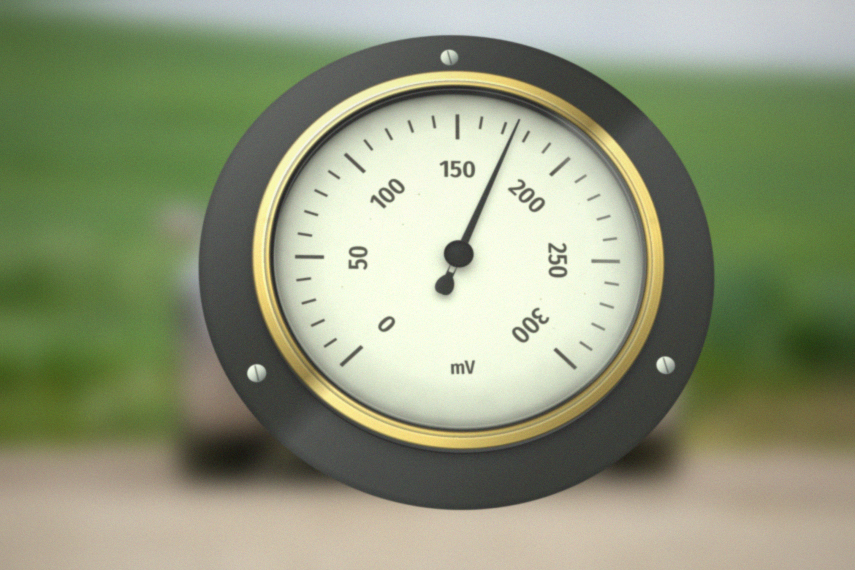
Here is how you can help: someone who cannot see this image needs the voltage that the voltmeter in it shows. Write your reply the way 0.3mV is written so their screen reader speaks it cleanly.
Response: 175mV
